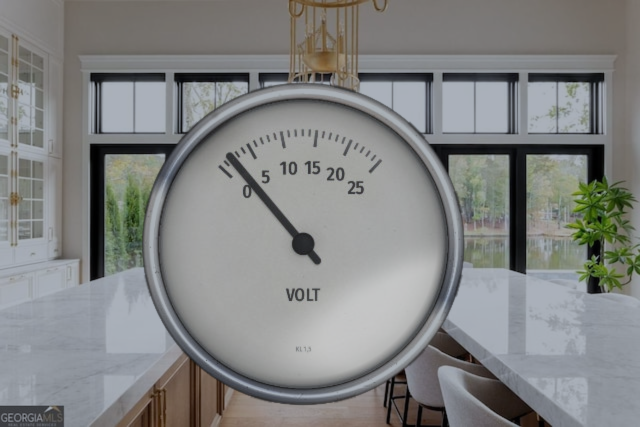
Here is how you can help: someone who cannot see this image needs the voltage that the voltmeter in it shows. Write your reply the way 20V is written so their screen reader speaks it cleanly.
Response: 2V
